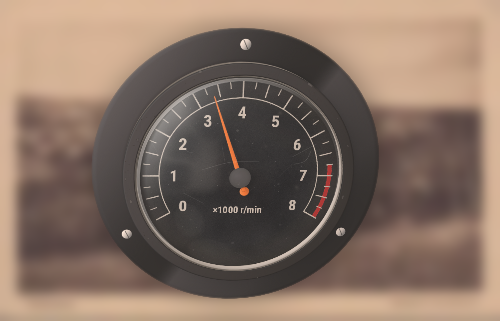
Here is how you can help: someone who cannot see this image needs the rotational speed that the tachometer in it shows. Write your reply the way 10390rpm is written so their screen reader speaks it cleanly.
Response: 3375rpm
